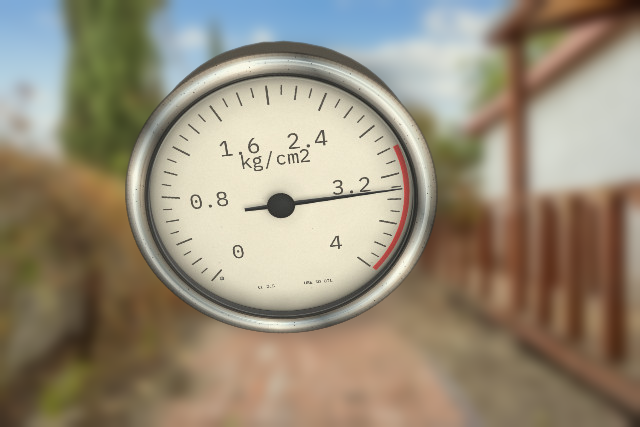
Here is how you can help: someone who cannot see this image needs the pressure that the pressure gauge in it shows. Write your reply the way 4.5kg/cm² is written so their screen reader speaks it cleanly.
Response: 3.3kg/cm²
